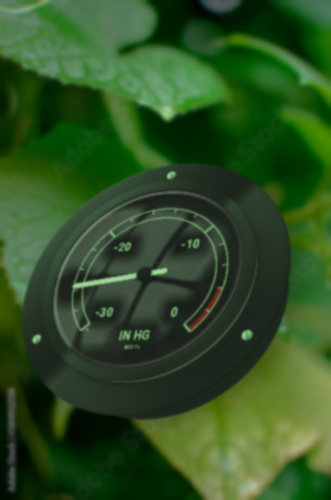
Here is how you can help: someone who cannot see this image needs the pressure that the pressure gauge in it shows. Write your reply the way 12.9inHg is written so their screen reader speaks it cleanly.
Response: -26inHg
